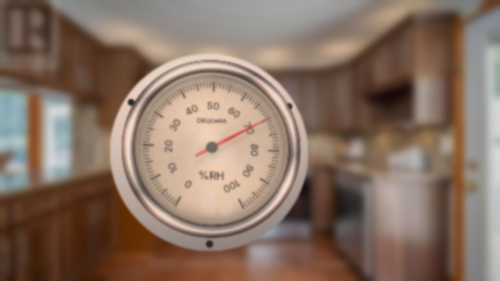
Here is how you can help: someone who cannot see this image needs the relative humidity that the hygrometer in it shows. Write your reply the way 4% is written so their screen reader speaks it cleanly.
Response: 70%
